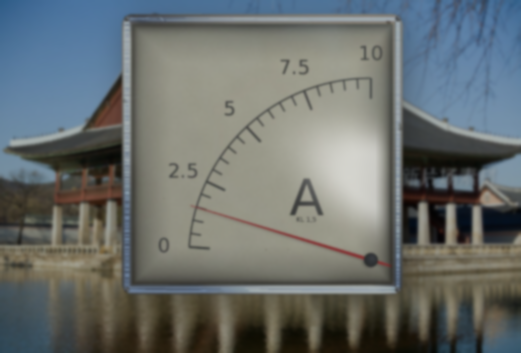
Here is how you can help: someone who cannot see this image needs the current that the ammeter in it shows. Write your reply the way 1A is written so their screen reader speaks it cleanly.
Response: 1.5A
